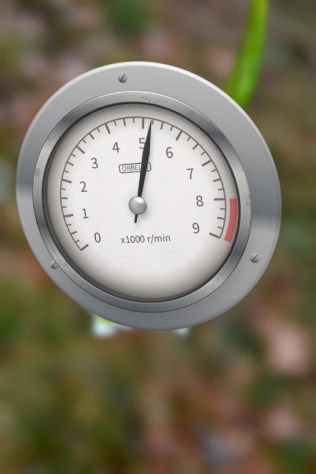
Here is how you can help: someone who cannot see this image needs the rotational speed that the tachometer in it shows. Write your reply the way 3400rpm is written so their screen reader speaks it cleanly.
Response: 5250rpm
